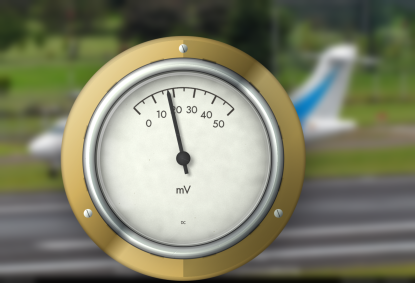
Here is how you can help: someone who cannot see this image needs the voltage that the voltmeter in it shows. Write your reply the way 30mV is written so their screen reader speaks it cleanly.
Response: 17.5mV
